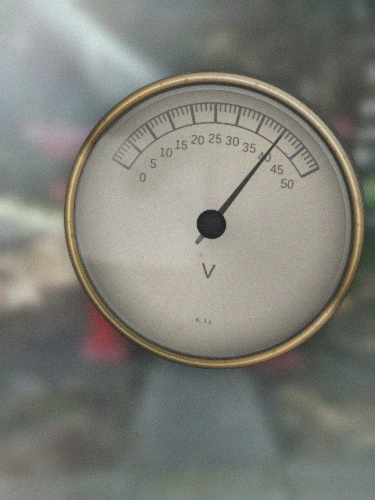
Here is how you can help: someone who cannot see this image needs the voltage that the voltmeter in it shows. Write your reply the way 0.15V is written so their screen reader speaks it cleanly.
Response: 40V
